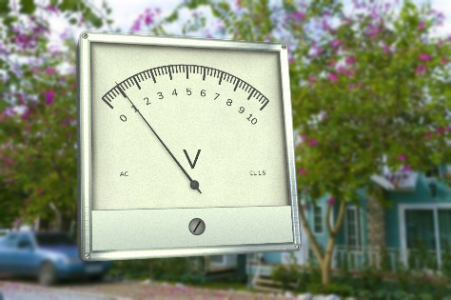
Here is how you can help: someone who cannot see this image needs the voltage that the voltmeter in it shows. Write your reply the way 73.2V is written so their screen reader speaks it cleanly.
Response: 1V
